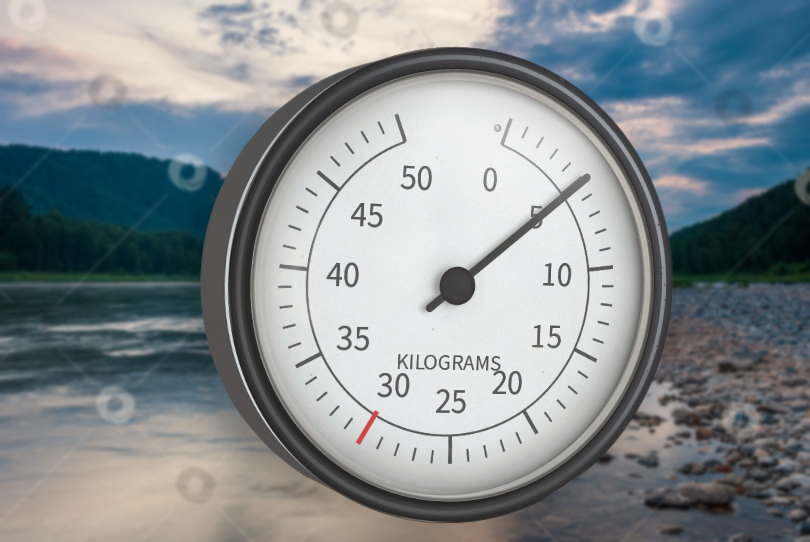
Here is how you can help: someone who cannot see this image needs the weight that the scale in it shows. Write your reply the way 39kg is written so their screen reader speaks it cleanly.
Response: 5kg
